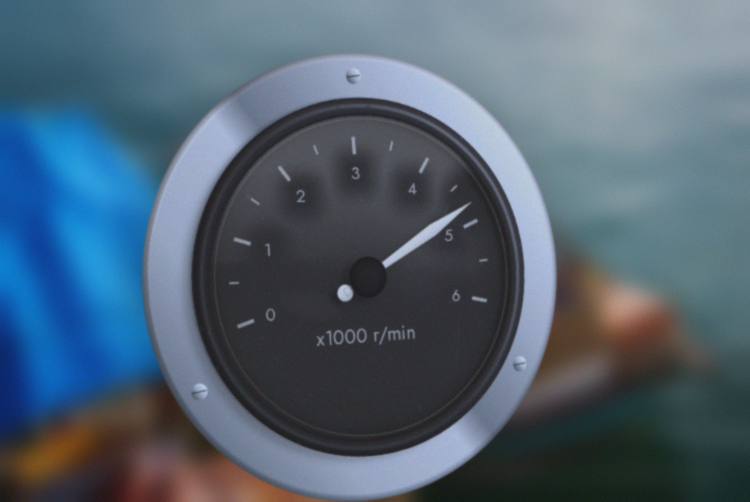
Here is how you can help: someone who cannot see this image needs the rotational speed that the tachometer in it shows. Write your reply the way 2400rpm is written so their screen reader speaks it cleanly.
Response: 4750rpm
